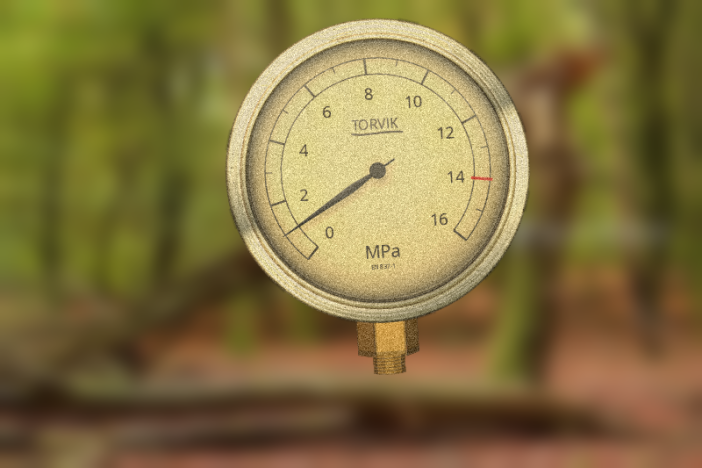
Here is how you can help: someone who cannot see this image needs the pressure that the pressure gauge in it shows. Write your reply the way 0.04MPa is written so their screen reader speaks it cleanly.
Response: 1MPa
